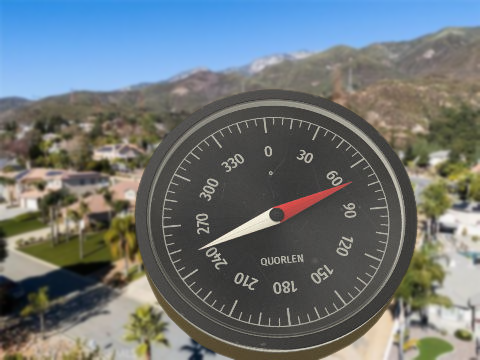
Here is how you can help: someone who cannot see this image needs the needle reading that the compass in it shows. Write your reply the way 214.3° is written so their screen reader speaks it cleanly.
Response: 70°
